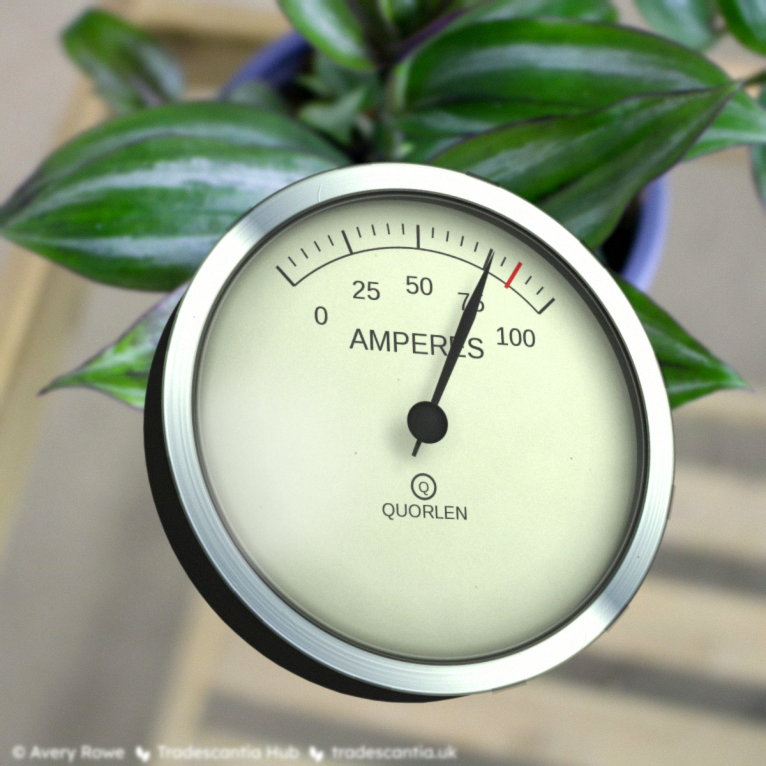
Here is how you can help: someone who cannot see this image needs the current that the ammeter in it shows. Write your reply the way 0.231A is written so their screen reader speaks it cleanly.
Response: 75A
